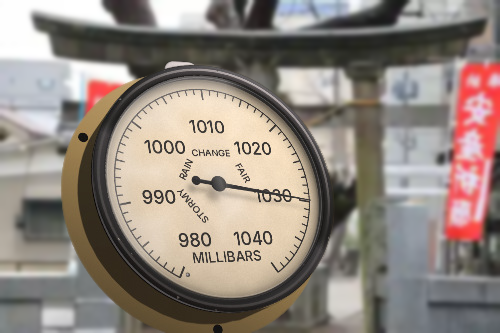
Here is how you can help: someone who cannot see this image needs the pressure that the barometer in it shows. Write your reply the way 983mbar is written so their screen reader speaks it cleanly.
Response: 1030mbar
